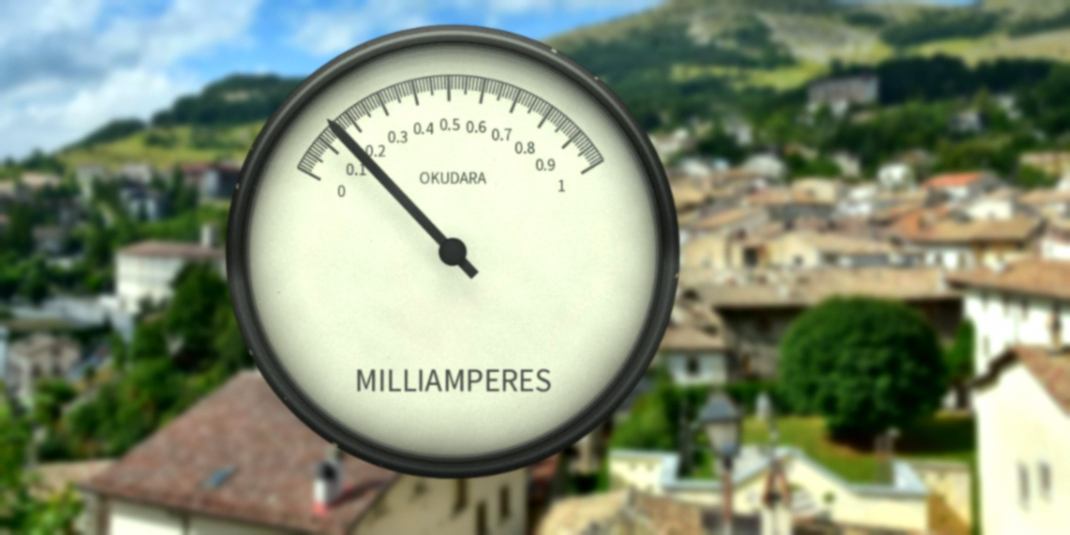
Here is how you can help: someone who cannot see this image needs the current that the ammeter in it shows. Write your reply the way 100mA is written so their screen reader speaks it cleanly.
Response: 0.15mA
